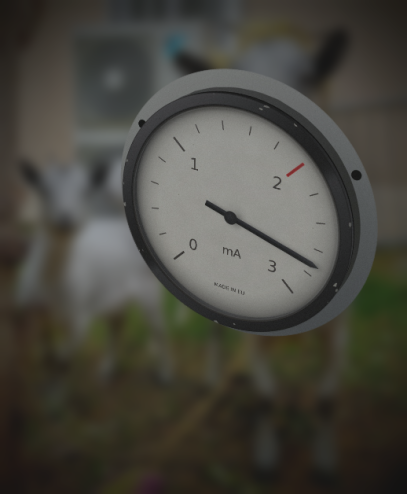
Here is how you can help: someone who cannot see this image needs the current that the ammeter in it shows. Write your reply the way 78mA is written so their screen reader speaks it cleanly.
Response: 2.7mA
